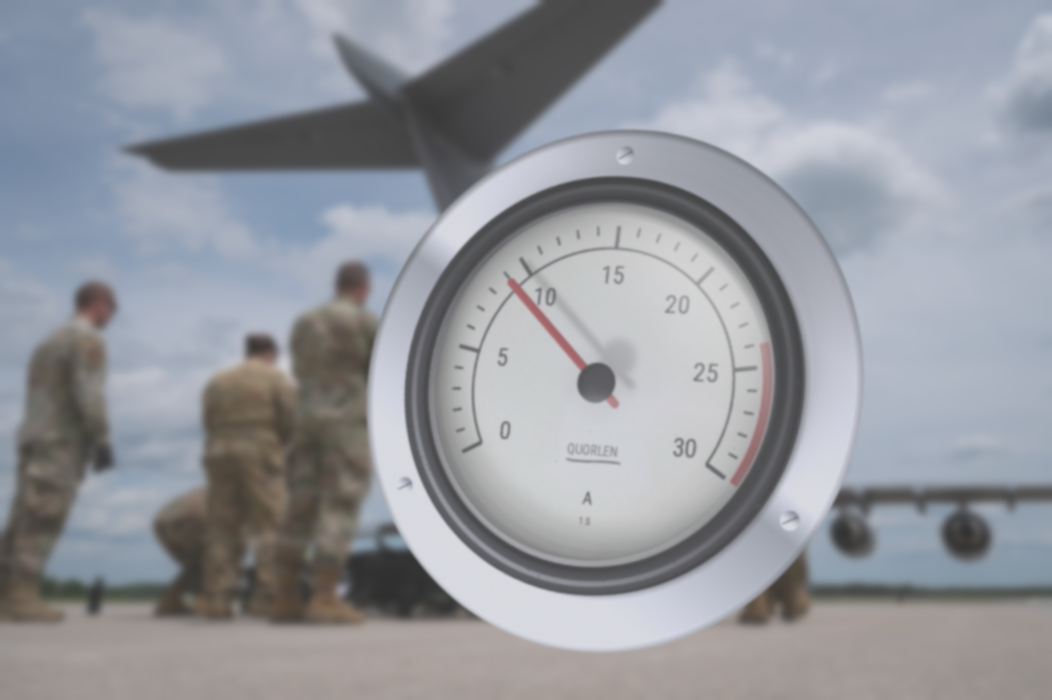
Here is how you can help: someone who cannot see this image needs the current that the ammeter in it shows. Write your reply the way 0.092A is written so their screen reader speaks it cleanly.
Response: 9A
